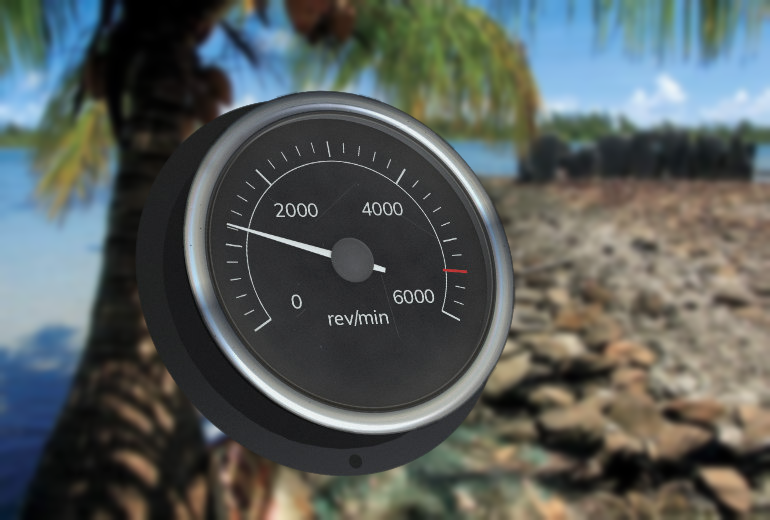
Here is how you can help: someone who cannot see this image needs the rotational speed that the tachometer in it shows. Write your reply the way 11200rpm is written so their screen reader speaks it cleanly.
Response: 1200rpm
